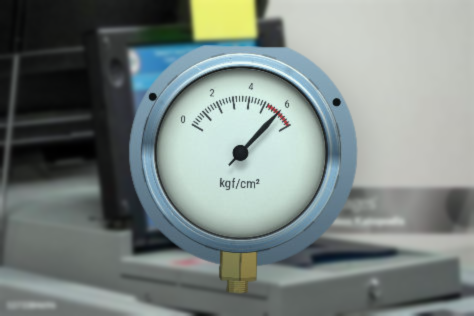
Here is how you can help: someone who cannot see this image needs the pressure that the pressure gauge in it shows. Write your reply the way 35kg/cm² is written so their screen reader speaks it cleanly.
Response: 6kg/cm²
